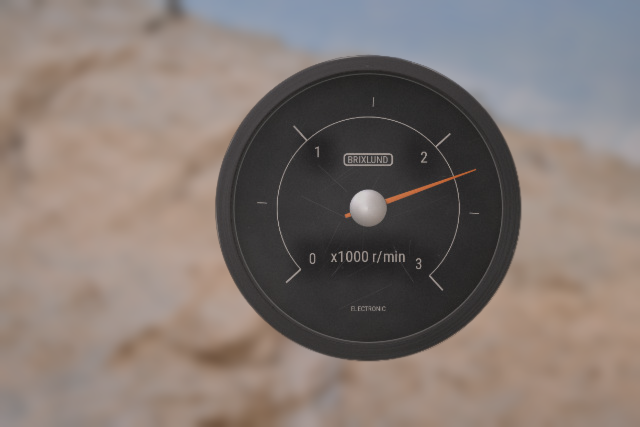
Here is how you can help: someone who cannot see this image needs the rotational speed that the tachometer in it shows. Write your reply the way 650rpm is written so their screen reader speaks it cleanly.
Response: 2250rpm
